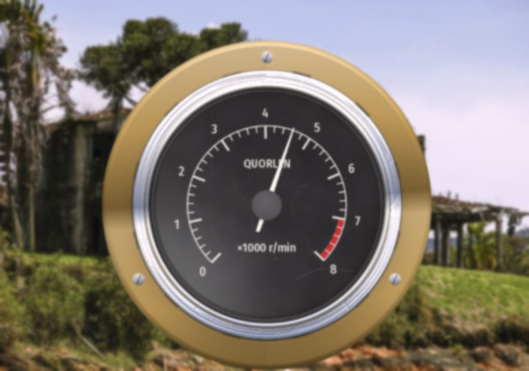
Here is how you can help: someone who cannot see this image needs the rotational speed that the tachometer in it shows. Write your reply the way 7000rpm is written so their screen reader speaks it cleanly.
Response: 4600rpm
